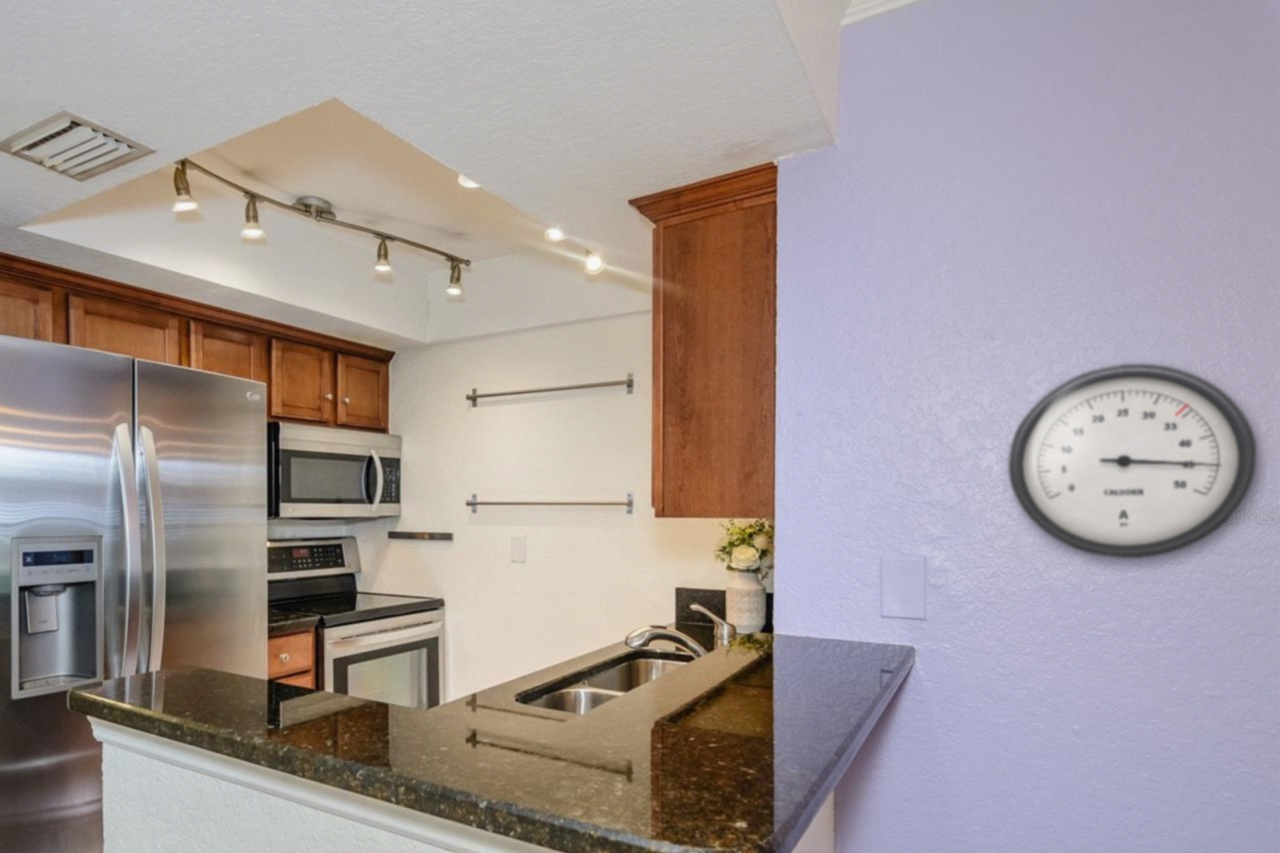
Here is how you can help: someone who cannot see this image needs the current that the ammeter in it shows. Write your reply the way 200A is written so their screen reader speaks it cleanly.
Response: 45A
